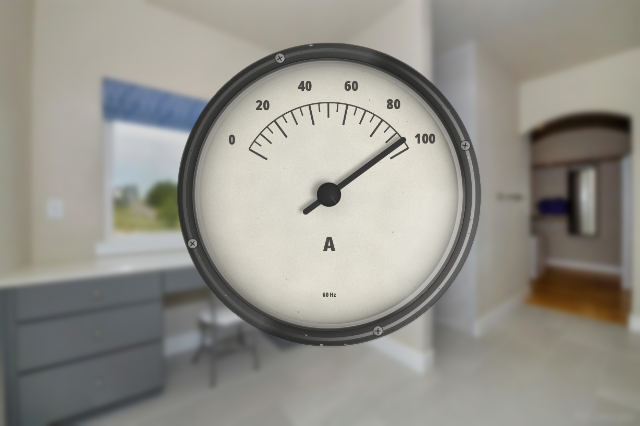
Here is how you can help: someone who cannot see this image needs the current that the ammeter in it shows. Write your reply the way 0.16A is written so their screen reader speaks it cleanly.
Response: 95A
